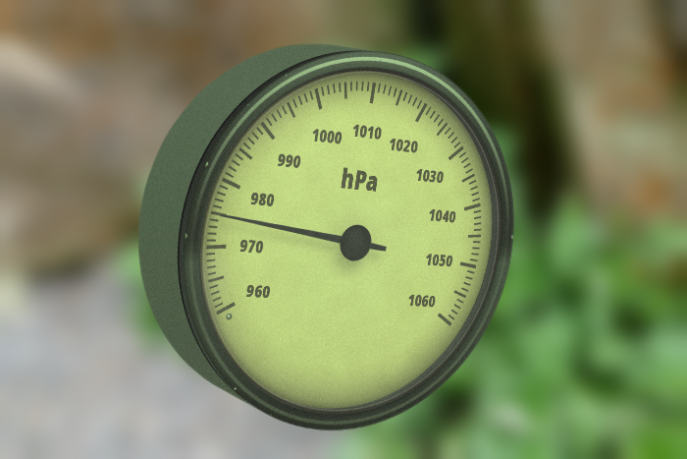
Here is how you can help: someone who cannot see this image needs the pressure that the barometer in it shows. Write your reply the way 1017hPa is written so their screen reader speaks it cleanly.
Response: 975hPa
